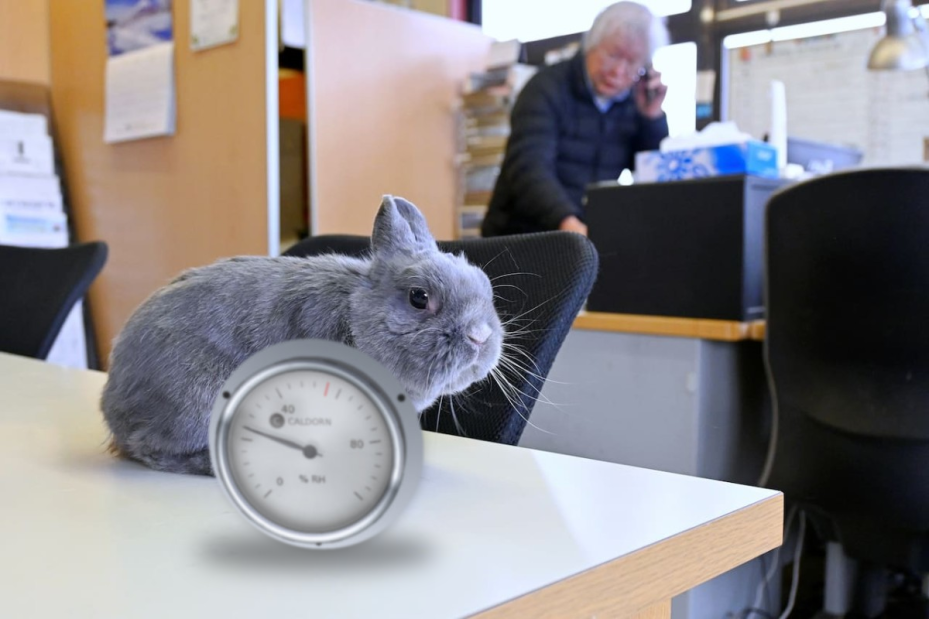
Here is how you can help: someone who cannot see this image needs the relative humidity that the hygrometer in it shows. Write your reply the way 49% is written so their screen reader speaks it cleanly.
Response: 24%
